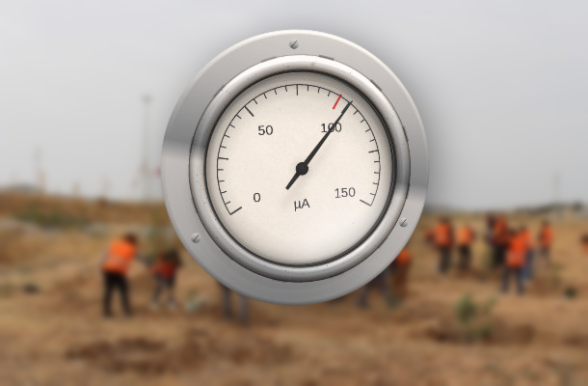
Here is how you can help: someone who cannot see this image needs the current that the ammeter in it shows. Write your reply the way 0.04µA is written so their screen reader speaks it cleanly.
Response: 100µA
